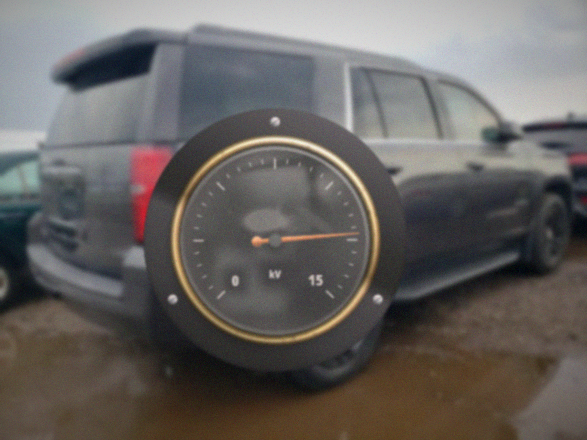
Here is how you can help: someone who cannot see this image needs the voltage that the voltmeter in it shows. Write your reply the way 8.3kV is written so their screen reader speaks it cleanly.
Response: 12.25kV
